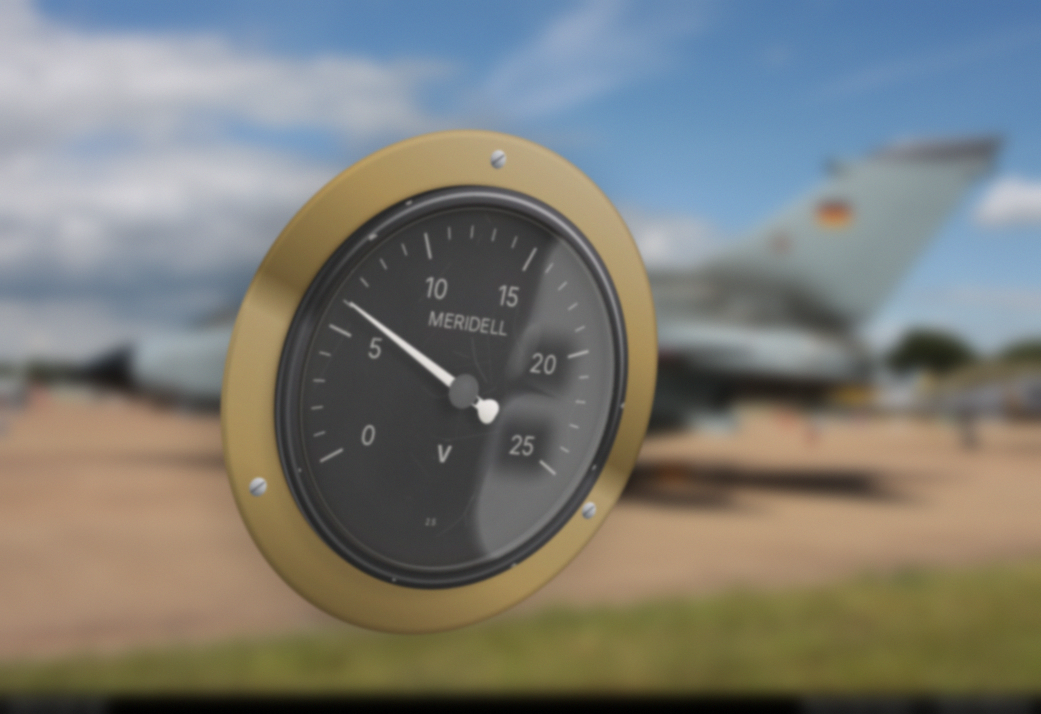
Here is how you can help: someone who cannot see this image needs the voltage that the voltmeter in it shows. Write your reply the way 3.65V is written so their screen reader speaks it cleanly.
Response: 6V
